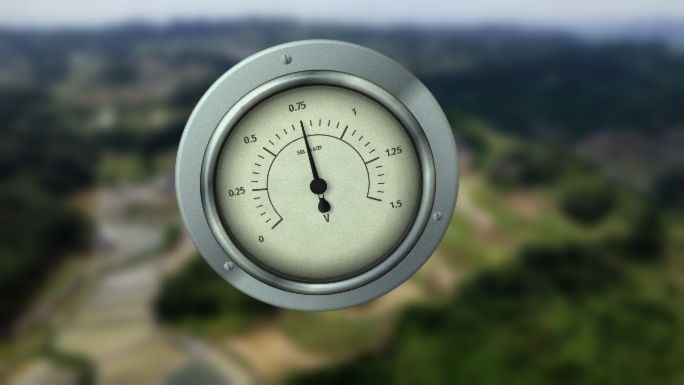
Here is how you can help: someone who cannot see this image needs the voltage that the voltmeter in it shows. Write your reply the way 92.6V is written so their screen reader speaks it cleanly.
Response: 0.75V
